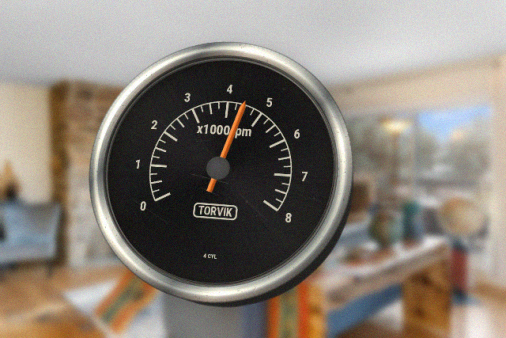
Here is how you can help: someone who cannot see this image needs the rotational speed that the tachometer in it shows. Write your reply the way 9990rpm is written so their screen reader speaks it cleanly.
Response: 4500rpm
